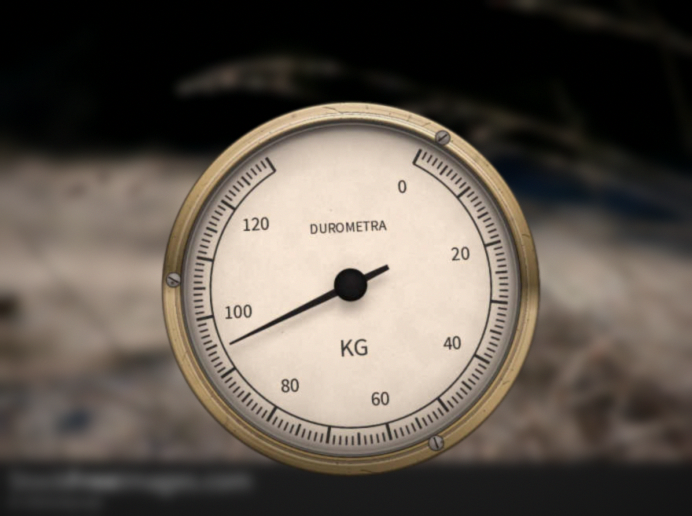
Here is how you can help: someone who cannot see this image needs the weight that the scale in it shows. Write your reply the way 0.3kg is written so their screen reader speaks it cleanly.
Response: 94kg
